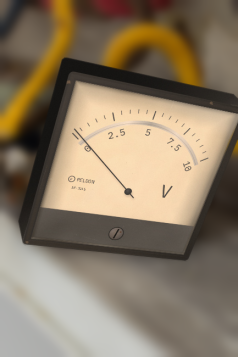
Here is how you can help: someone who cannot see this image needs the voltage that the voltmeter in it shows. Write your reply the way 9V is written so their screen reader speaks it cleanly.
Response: 0.25V
